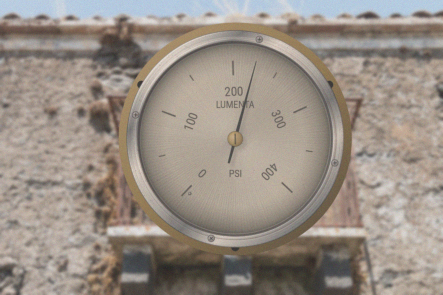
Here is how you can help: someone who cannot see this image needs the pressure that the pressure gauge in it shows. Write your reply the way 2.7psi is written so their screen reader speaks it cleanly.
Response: 225psi
